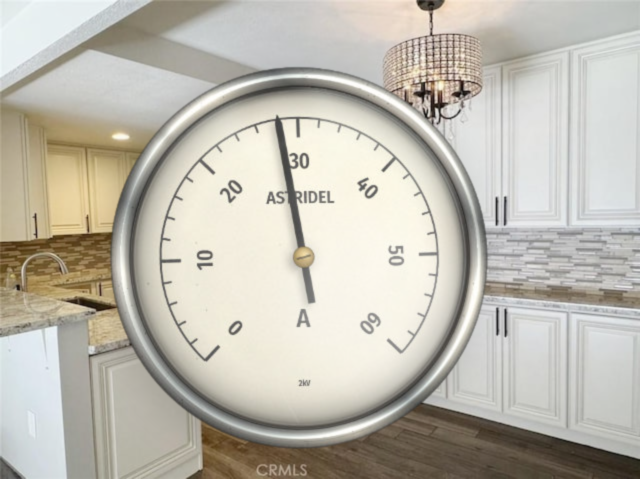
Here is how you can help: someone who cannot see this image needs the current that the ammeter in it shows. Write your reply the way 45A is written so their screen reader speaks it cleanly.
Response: 28A
